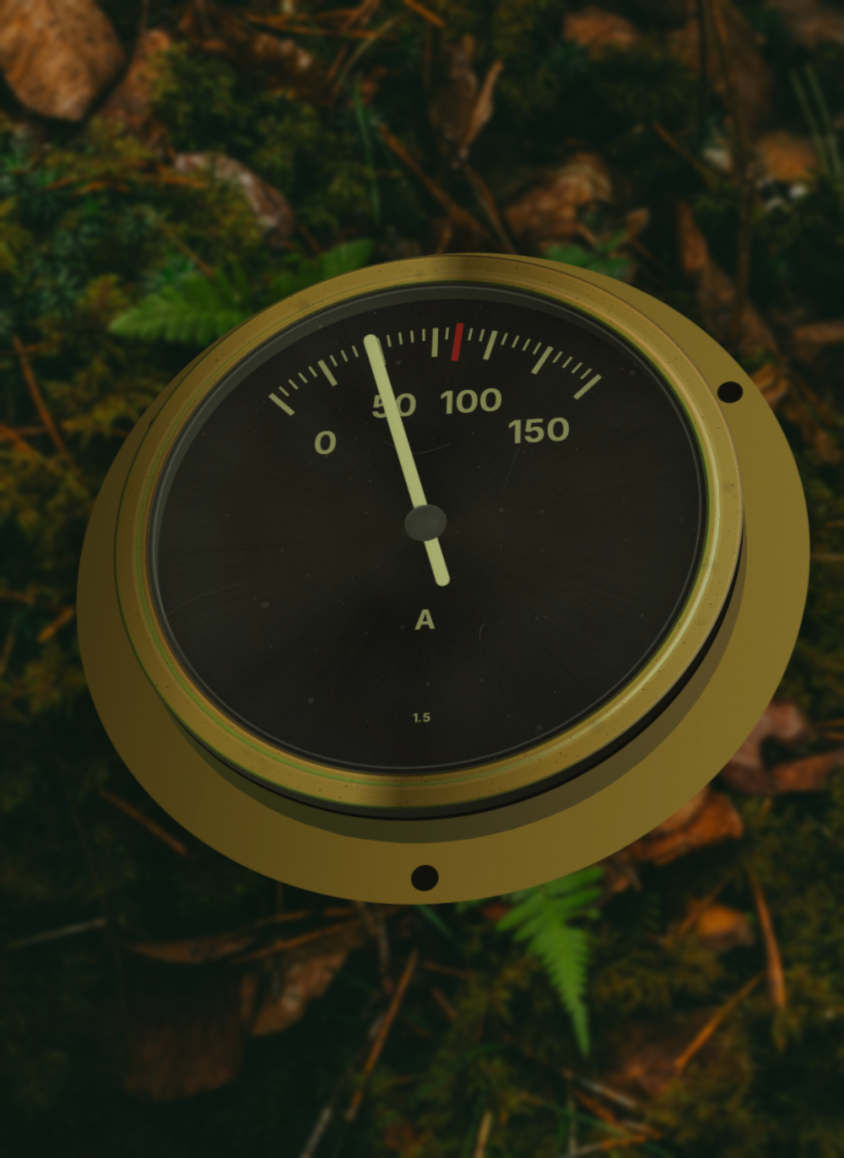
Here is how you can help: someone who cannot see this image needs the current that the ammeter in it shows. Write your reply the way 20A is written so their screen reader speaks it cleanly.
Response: 47.5A
